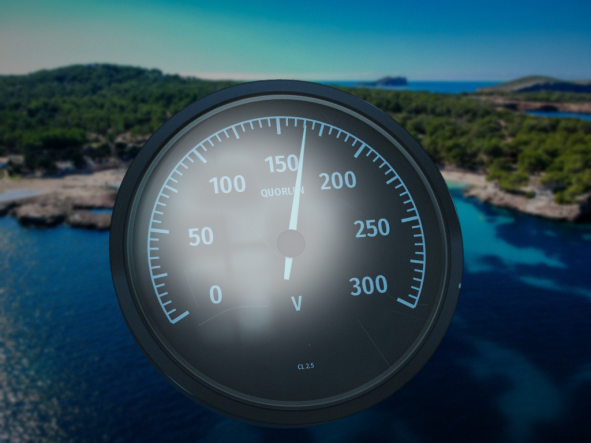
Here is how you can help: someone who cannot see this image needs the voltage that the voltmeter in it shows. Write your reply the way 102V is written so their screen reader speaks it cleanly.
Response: 165V
